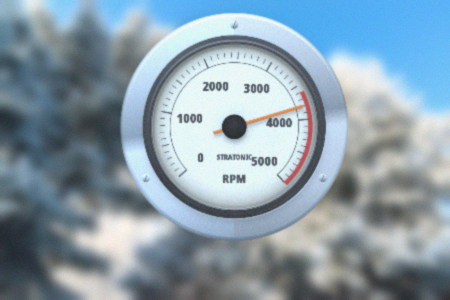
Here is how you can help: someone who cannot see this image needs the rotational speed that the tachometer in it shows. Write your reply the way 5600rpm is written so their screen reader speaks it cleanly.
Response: 3800rpm
